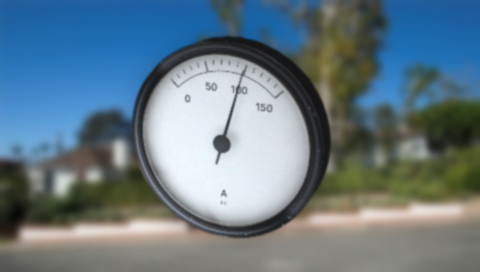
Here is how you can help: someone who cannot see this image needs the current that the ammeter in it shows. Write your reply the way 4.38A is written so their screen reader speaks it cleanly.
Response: 100A
